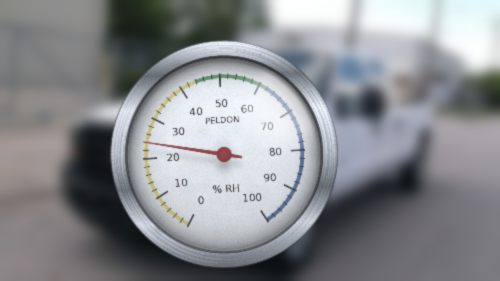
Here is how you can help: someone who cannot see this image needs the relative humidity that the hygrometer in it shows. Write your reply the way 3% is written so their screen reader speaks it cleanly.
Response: 24%
